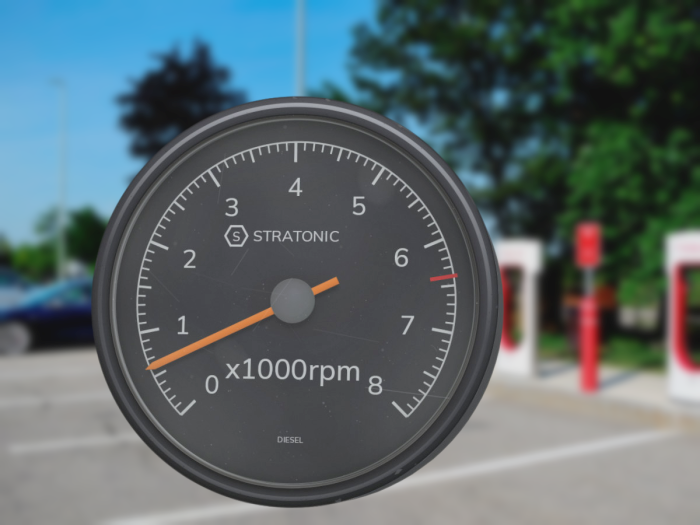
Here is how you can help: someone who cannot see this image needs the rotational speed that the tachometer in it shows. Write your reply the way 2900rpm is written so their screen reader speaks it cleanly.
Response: 600rpm
